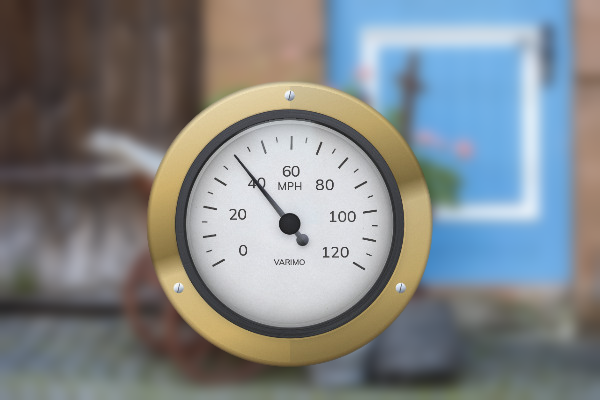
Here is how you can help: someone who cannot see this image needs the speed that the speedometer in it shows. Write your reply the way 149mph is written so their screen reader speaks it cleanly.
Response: 40mph
